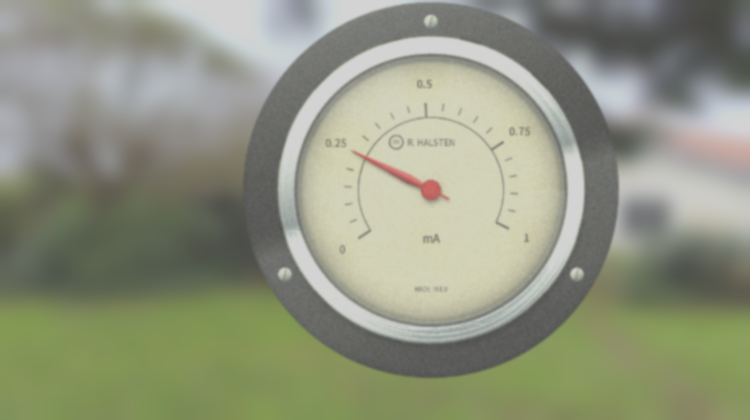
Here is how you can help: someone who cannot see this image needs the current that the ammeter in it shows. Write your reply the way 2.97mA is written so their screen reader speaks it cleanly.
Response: 0.25mA
